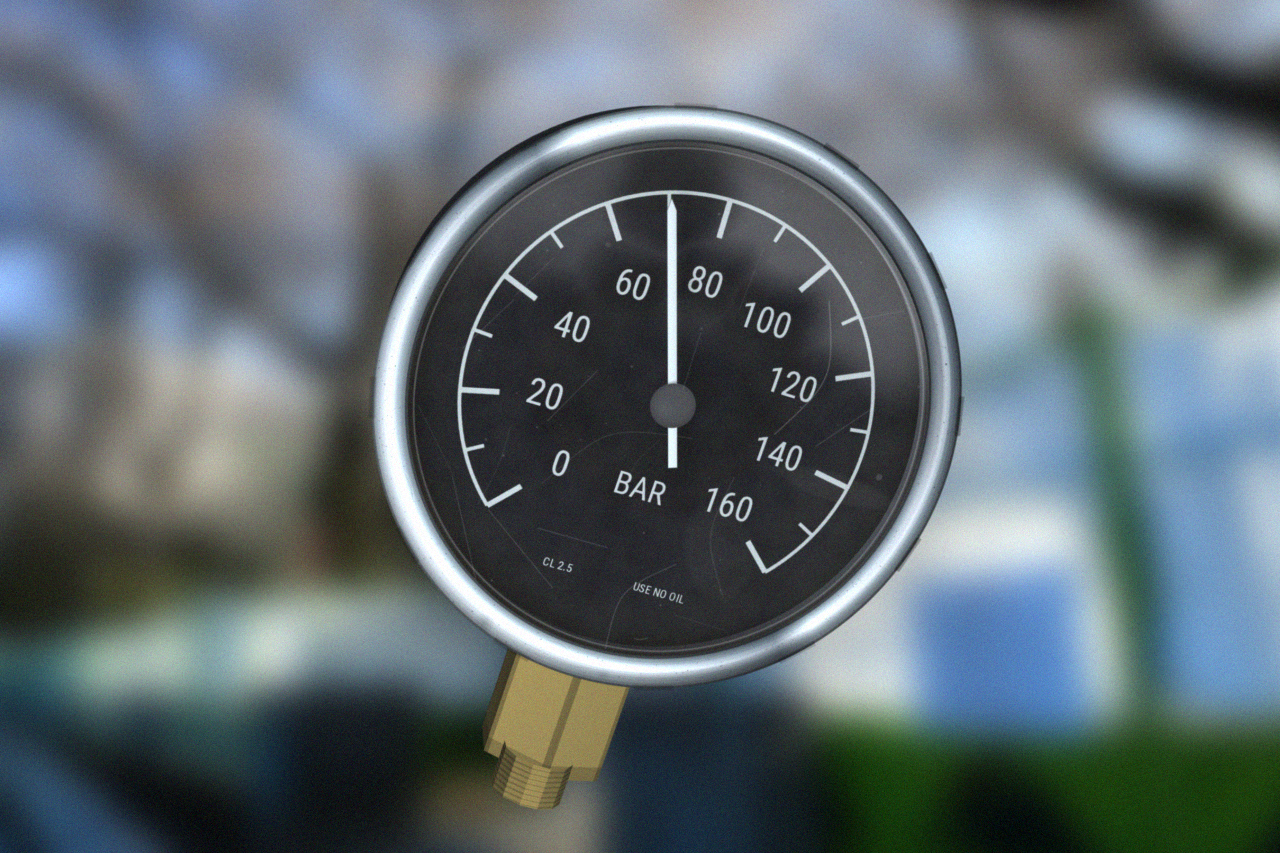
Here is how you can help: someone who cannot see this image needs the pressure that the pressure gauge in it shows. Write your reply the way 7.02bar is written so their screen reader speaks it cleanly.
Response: 70bar
